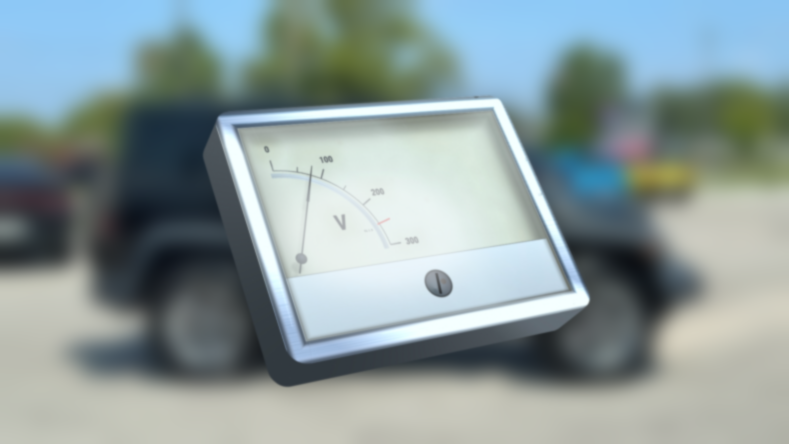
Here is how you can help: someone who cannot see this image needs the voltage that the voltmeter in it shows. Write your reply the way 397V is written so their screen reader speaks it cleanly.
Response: 75V
